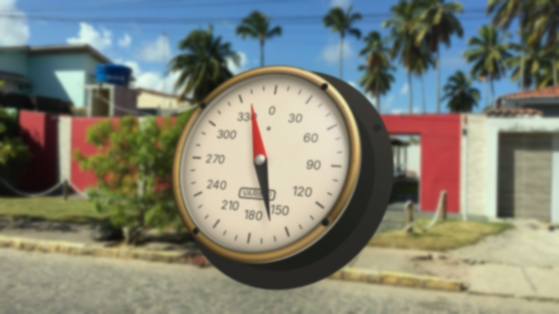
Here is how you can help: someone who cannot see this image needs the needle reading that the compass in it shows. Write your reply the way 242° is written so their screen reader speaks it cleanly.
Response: 340°
